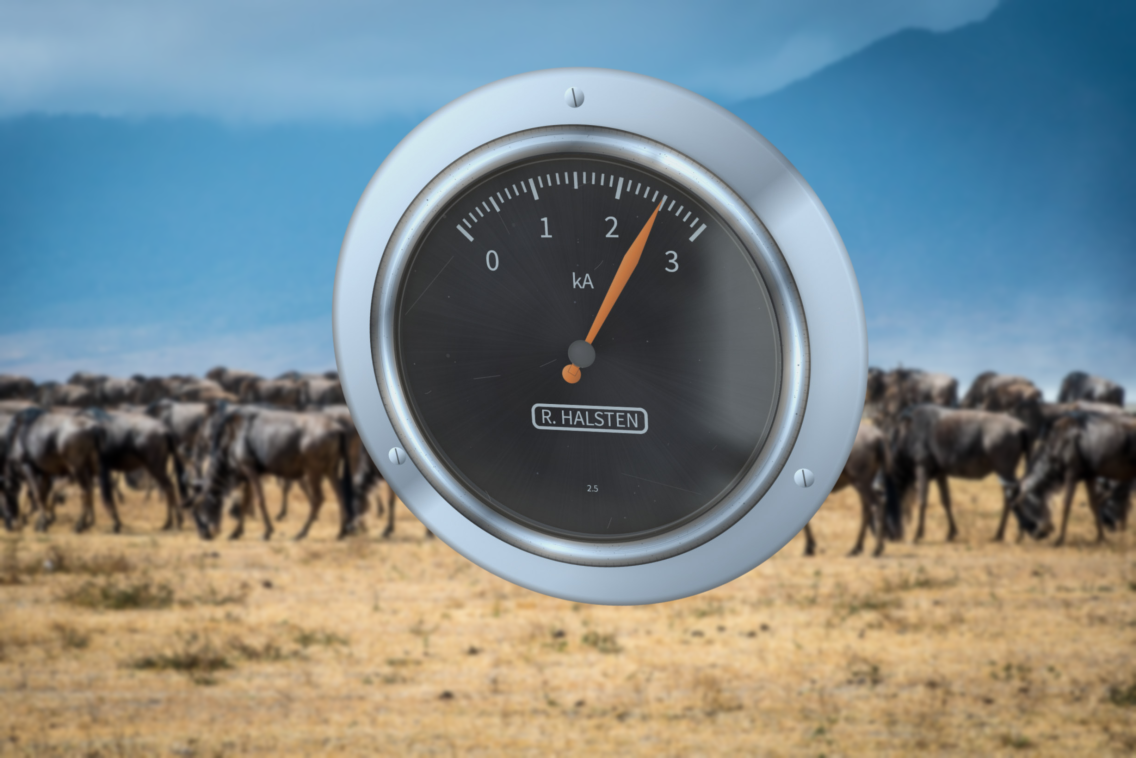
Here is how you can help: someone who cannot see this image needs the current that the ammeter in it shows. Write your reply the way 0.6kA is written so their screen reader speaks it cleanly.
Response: 2.5kA
